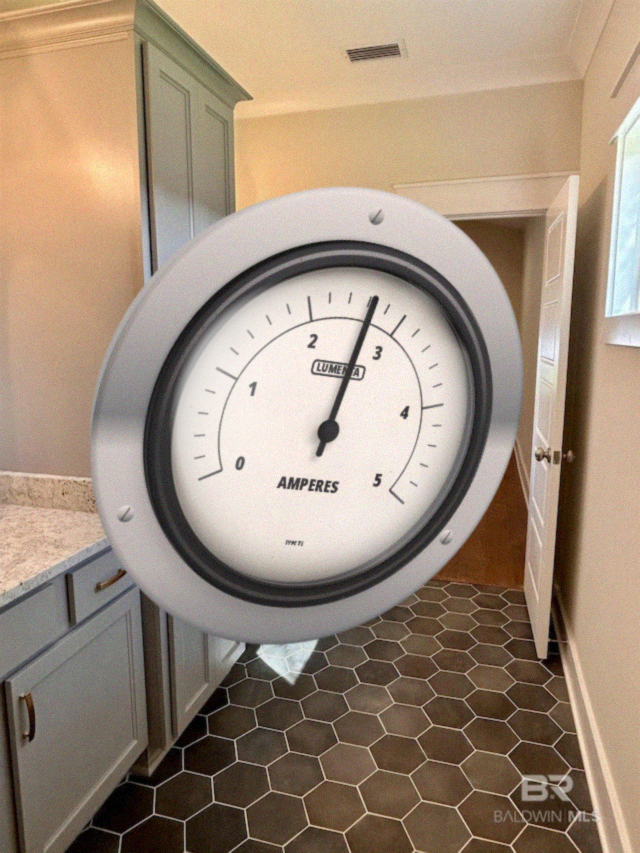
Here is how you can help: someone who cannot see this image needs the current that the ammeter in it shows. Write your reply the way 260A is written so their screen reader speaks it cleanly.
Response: 2.6A
